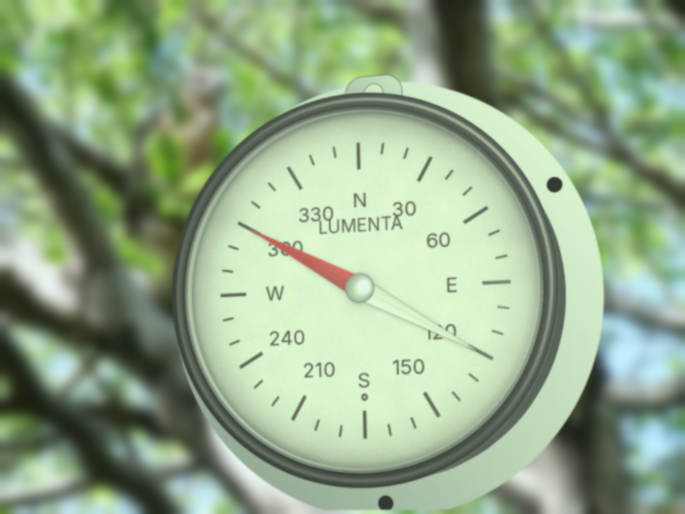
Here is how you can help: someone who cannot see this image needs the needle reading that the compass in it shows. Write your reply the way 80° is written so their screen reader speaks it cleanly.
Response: 300°
